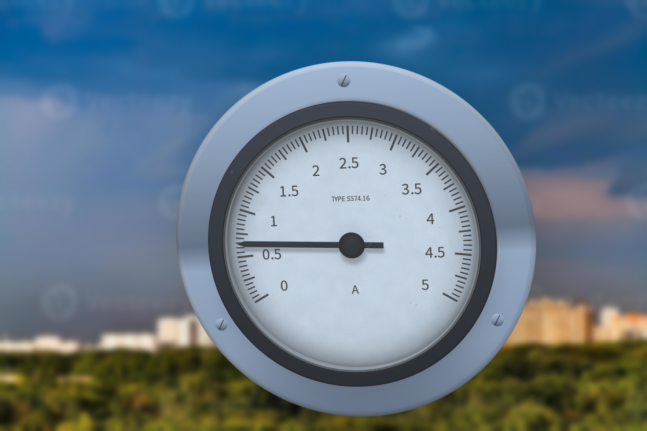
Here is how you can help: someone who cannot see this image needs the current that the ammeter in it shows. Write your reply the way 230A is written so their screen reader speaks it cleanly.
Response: 0.65A
